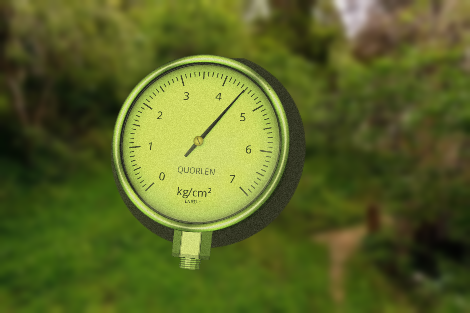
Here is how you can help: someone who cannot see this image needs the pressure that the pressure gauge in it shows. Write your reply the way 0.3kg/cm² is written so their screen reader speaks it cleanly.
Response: 4.5kg/cm²
